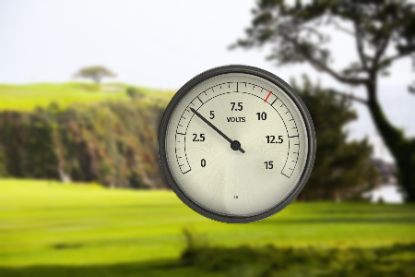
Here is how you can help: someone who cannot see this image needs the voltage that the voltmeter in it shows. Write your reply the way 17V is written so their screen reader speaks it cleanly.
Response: 4.25V
